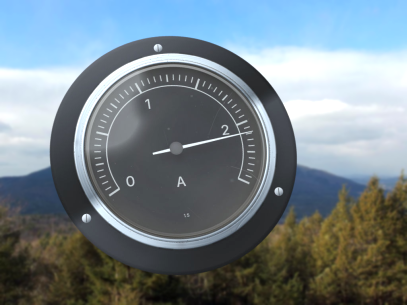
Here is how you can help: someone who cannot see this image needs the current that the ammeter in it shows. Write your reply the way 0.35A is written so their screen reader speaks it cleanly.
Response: 2.1A
